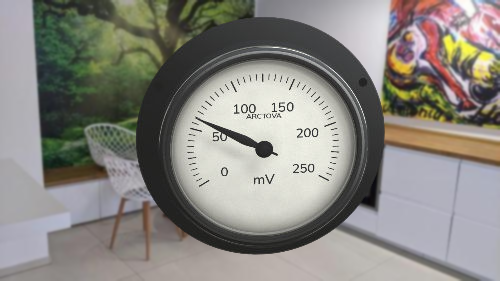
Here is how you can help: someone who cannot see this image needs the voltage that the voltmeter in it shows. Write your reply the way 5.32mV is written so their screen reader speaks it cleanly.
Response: 60mV
